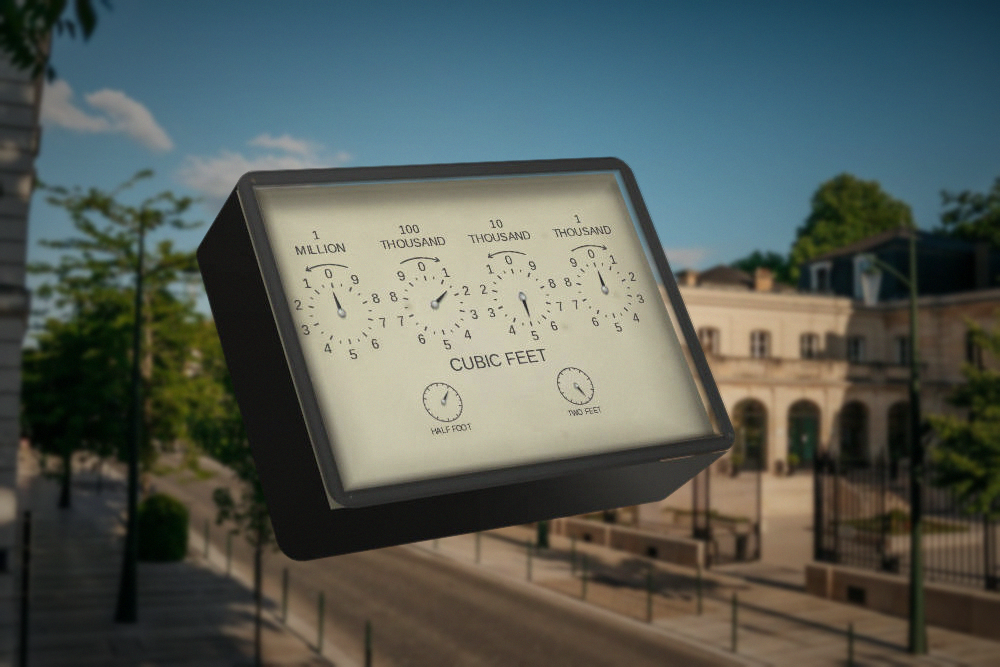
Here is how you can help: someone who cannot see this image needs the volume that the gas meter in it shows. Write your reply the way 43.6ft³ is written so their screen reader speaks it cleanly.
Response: 15000ft³
